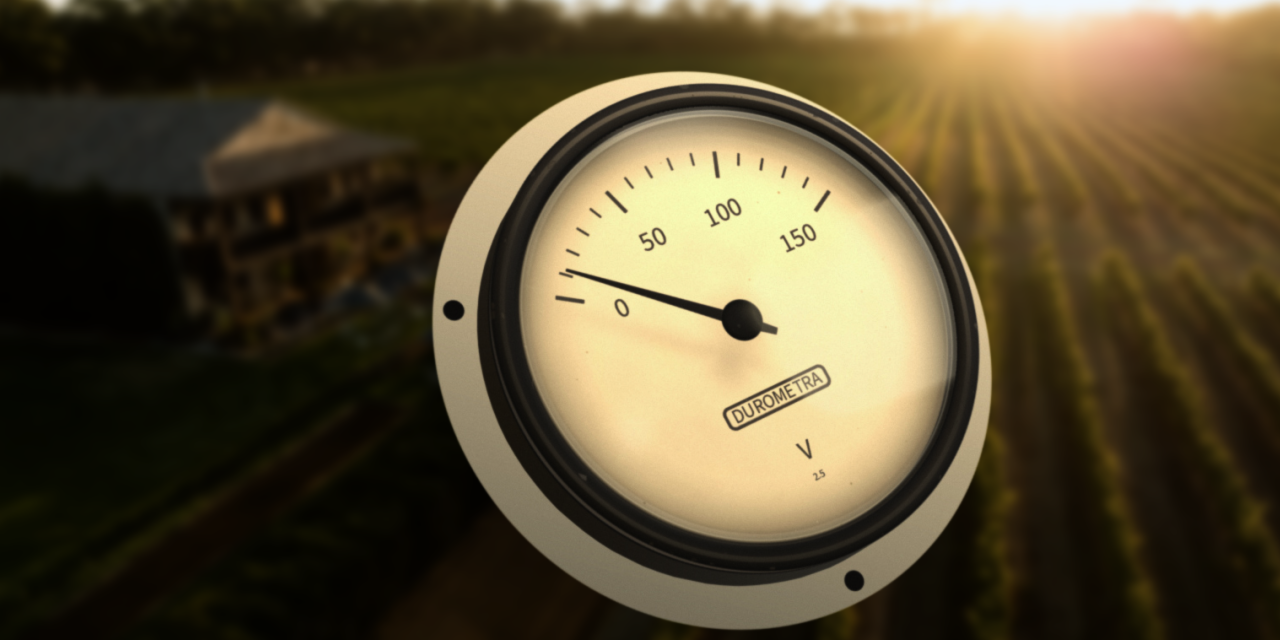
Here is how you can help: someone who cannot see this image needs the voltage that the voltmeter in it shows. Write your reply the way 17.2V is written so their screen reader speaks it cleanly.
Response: 10V
